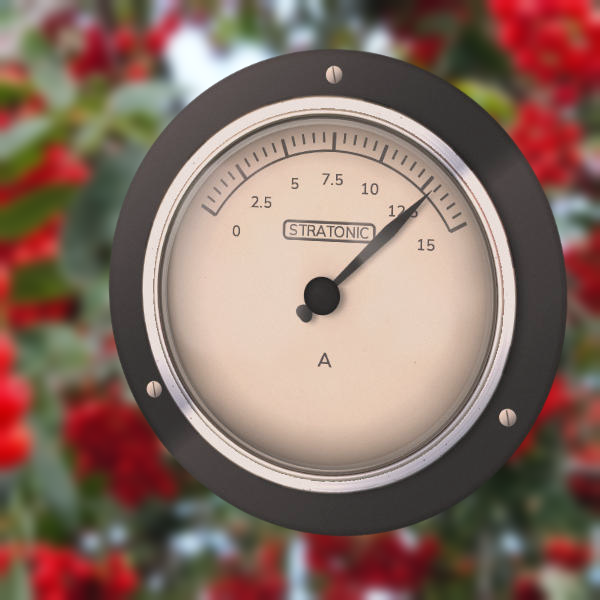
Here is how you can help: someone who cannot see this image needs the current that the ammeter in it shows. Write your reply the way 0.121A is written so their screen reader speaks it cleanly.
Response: 13A
